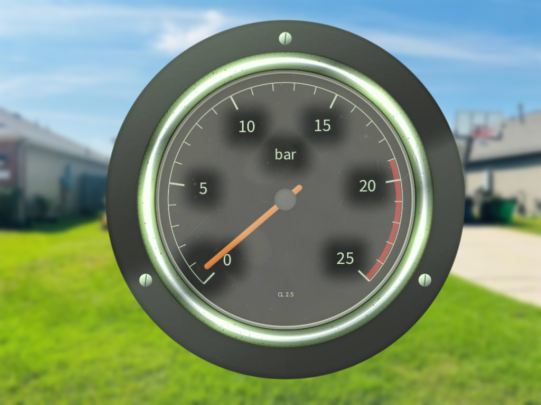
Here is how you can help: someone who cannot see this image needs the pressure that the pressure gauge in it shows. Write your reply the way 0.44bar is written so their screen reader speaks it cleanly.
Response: 0.5bar
